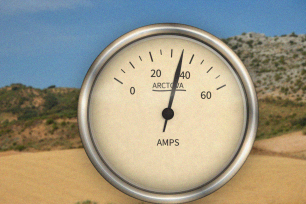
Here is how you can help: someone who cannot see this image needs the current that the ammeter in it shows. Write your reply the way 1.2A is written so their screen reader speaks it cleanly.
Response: 35A
